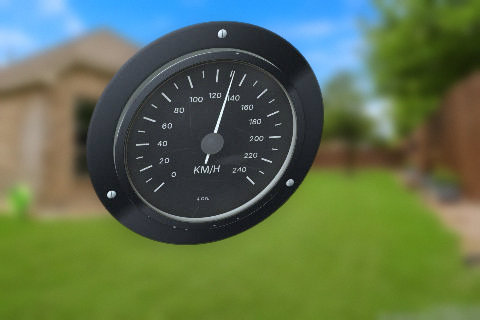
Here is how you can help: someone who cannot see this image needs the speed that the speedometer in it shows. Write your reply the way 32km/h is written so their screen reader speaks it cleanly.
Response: 130km/h
